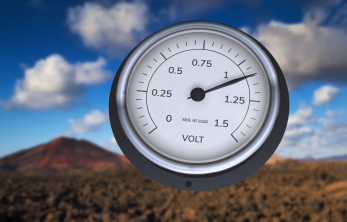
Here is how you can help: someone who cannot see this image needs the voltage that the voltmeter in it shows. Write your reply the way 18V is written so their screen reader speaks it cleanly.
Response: 1.1V
